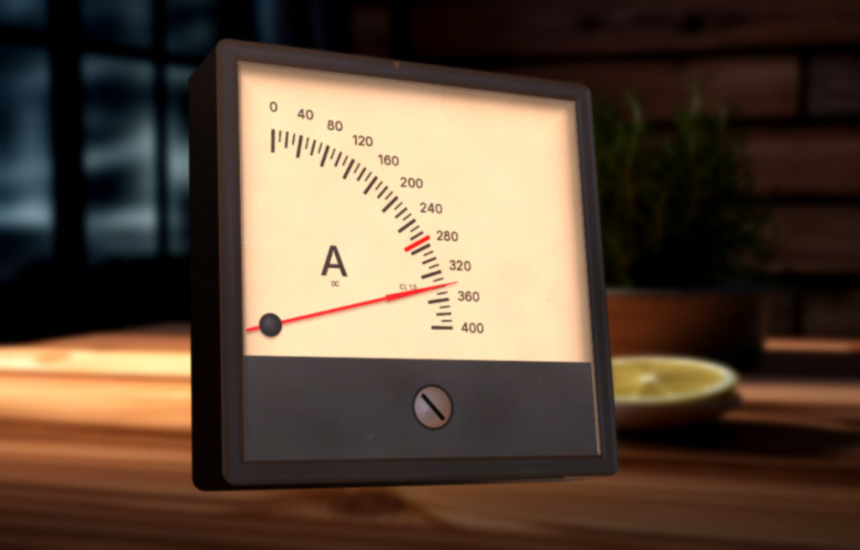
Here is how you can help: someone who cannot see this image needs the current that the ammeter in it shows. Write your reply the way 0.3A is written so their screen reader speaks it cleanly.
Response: 340A
